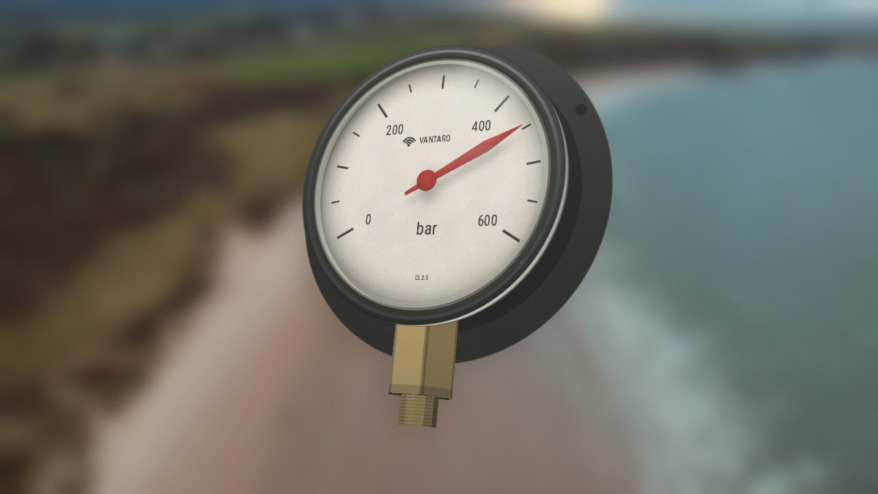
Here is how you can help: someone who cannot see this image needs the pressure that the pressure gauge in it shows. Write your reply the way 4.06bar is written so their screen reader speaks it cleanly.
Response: 450bar
